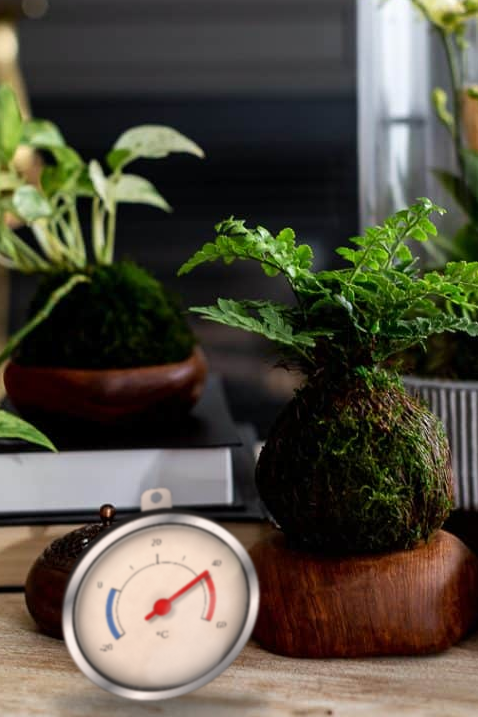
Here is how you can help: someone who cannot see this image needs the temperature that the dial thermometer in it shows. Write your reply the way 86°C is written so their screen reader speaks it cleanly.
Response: 40°C
